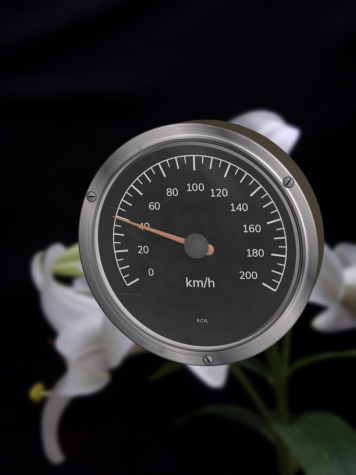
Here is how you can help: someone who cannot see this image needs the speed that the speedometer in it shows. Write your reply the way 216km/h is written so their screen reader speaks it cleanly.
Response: 40km/h
